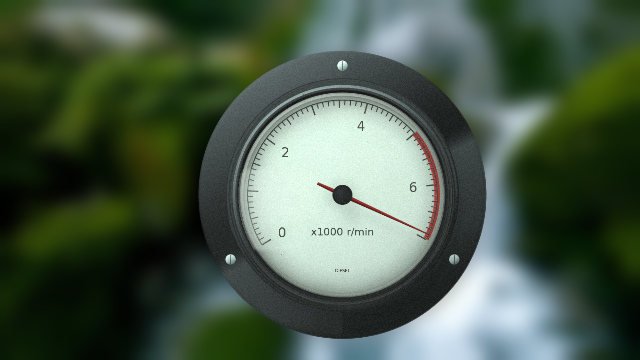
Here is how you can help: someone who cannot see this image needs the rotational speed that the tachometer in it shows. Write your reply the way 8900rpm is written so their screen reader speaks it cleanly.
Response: 6900rpm
